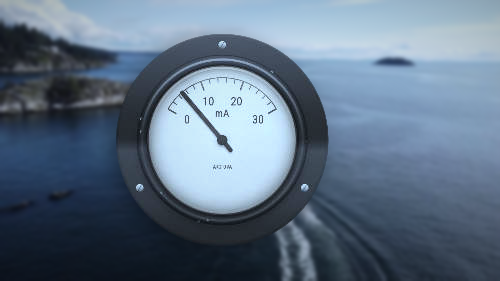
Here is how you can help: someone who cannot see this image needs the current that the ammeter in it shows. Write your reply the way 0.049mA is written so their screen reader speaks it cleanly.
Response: 5mA
